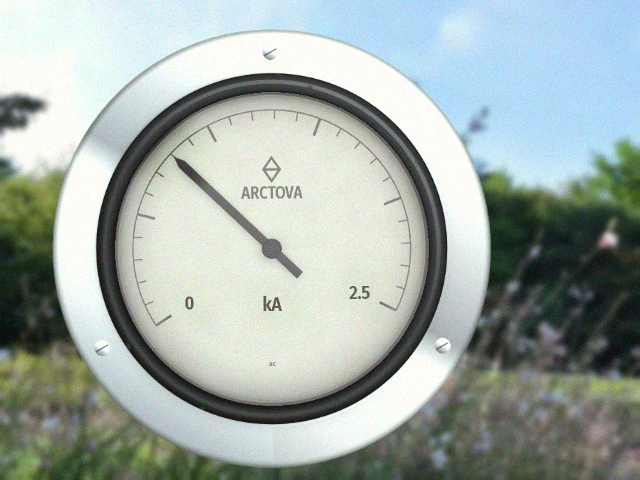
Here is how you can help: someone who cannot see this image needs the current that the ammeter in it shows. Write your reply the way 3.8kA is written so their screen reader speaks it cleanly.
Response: 0.8kA
